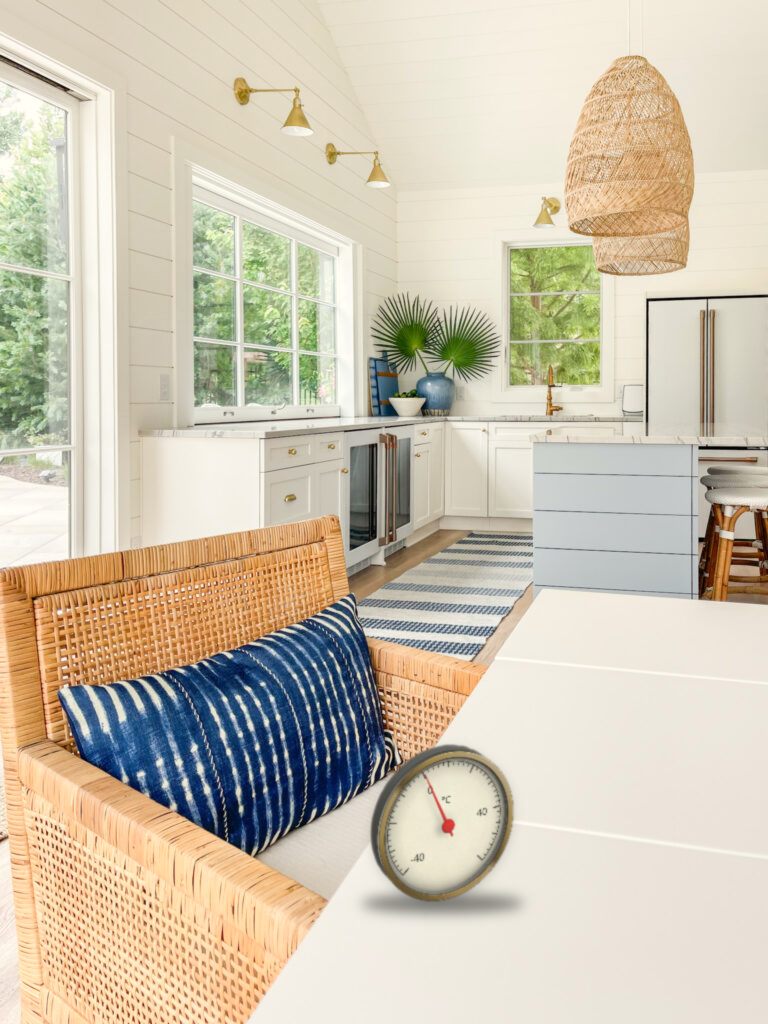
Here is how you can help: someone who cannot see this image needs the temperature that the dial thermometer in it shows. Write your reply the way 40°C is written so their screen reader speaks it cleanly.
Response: 0°C
